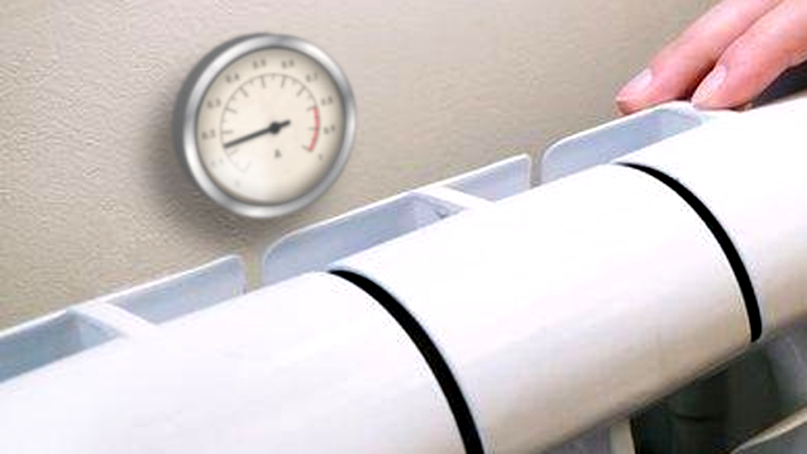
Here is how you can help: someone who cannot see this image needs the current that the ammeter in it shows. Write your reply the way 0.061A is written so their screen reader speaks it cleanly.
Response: 0.15A
